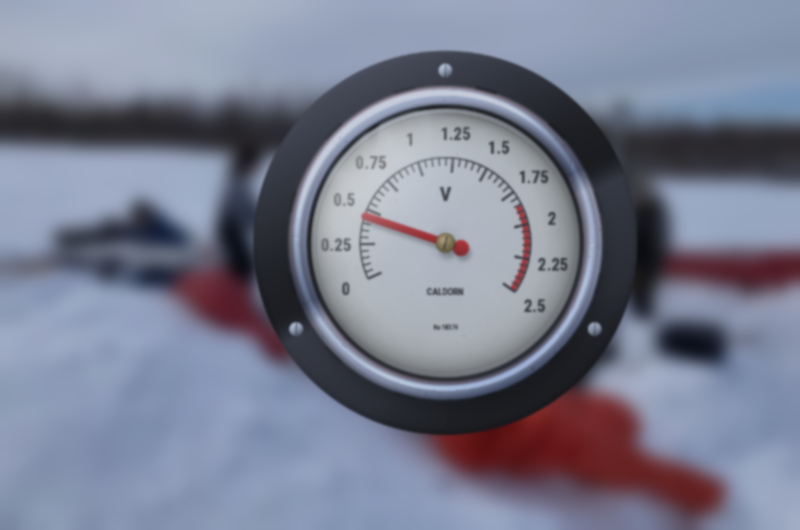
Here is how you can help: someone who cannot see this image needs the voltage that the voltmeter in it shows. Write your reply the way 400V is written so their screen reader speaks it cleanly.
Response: 0.45V
